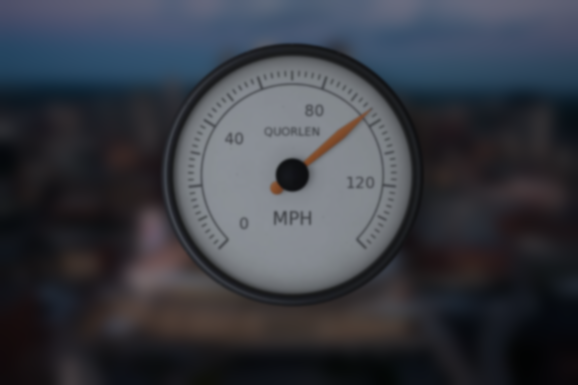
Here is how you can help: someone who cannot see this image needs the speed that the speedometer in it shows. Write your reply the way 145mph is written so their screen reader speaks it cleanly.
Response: 96mph
